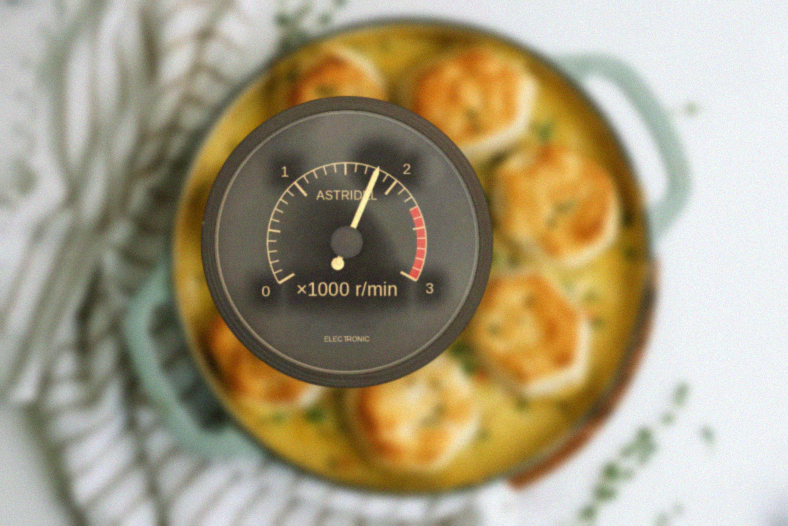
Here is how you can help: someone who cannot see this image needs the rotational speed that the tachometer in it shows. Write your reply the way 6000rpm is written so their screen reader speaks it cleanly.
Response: 1800rpm
